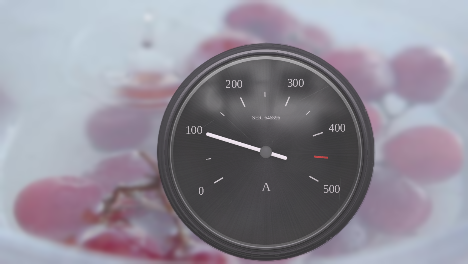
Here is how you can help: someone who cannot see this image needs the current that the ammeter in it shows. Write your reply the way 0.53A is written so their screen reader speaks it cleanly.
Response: 100A
